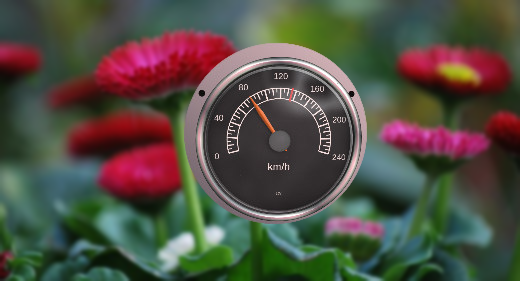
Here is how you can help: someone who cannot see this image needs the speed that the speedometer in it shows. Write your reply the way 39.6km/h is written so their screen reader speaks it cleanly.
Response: 80km/h
